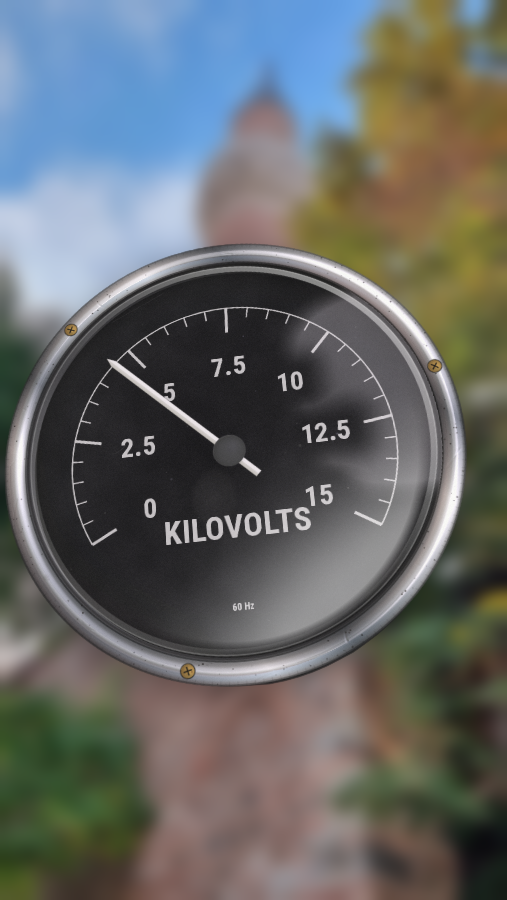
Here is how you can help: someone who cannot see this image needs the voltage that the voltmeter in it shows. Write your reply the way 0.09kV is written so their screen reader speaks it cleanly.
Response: 4.5kV
